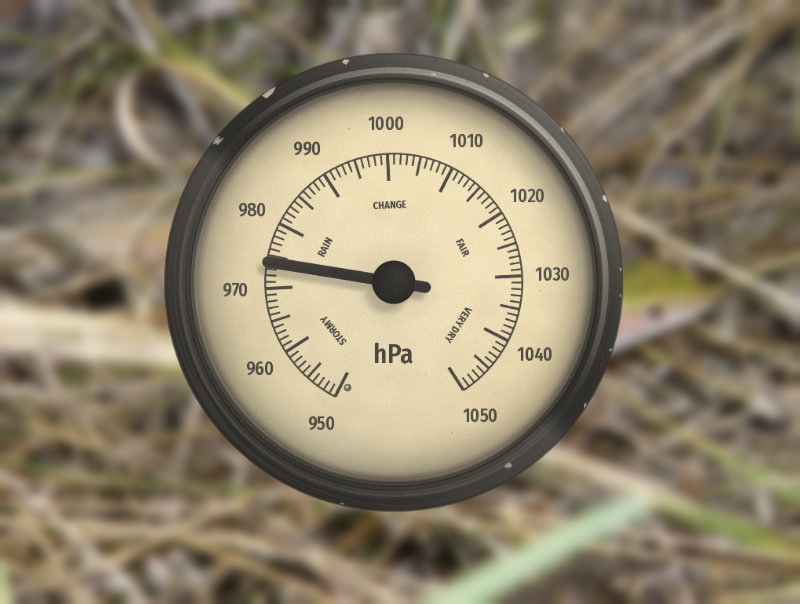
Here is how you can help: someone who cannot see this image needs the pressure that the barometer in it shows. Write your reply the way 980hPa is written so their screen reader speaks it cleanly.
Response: 974hPa
